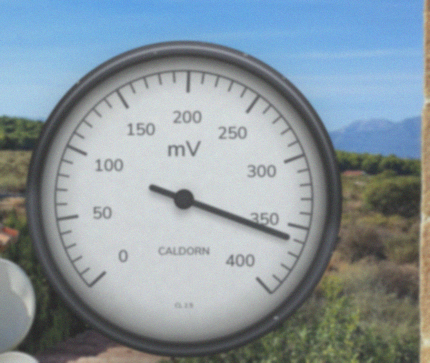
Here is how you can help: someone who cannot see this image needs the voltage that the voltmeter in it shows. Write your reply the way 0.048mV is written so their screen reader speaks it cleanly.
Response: 360mV
